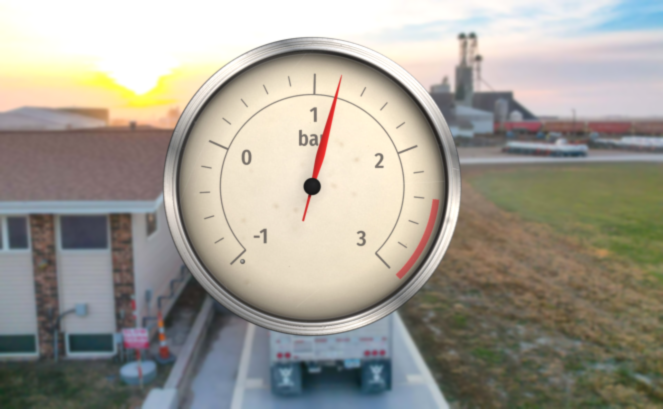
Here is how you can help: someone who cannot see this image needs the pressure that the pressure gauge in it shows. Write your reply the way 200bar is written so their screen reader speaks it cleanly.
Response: 1.2bar
